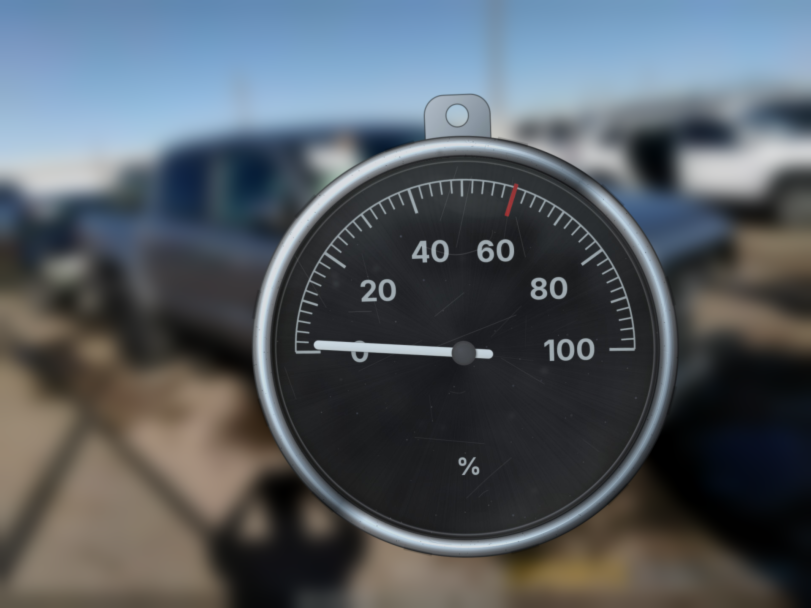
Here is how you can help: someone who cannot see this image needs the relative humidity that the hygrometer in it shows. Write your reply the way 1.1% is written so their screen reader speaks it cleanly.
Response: 2%
